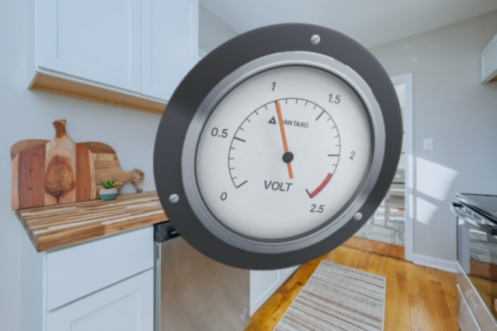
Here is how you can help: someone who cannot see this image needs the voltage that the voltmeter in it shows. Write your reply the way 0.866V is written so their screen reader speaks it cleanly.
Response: 1V
